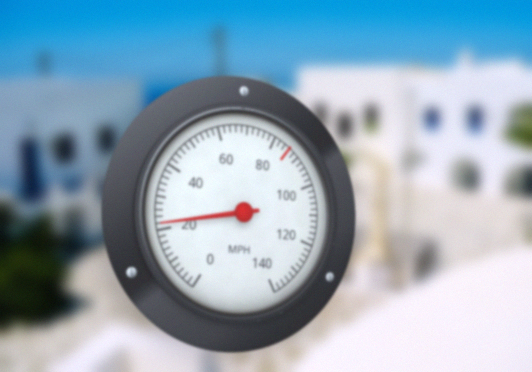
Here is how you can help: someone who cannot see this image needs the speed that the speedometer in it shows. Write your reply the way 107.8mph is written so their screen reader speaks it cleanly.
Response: 22mph
